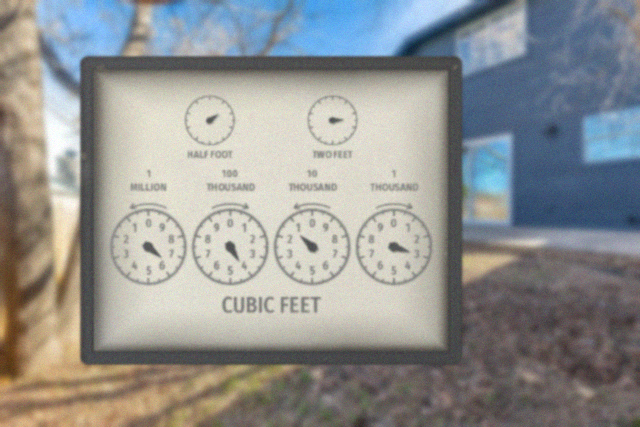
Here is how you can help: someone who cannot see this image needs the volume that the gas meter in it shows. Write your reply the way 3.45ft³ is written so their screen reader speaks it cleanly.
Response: 641300ft³
